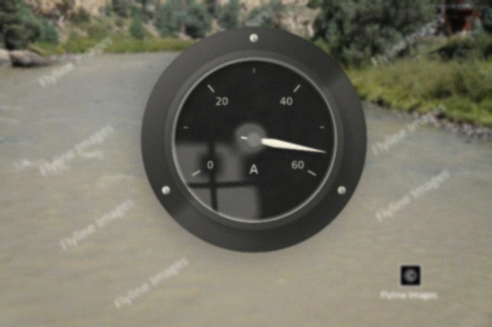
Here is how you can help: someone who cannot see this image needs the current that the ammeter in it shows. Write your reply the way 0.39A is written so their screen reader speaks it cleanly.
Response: 55A
